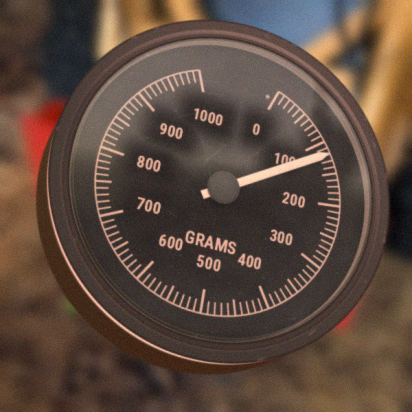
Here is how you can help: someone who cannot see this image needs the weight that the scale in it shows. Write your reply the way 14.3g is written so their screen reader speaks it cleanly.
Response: 120g
